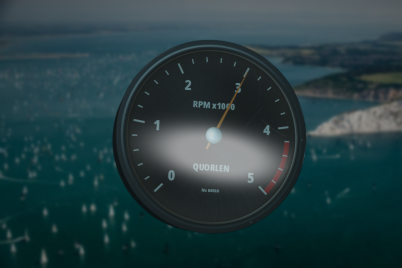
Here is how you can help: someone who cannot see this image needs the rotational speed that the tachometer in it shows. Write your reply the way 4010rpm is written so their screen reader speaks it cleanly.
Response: 3000rpm
